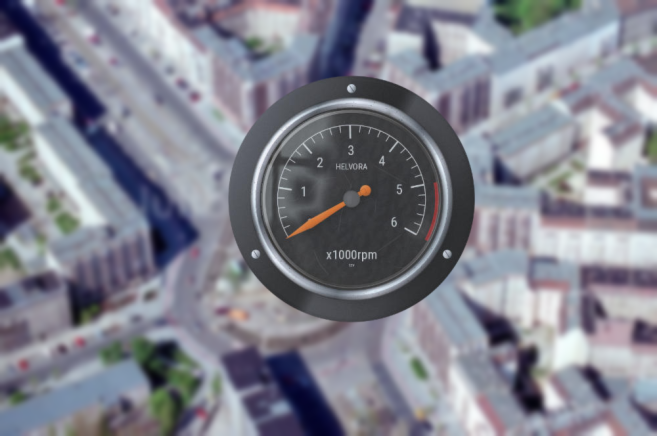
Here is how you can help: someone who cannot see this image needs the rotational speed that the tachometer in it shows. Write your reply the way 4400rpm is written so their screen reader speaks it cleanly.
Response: 0rpm
